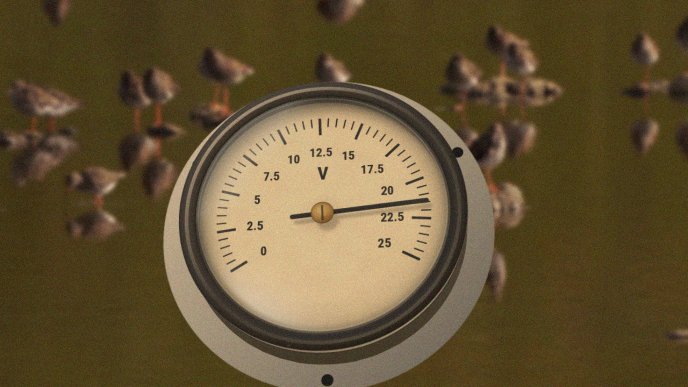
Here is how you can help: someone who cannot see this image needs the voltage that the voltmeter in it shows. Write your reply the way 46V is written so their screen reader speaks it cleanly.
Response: 21.5V
